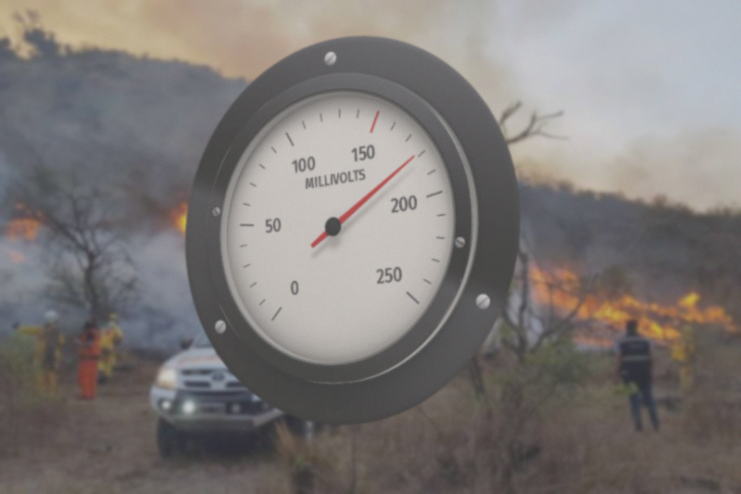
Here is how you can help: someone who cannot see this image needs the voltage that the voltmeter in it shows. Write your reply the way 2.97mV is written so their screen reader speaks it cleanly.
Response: 180mV
